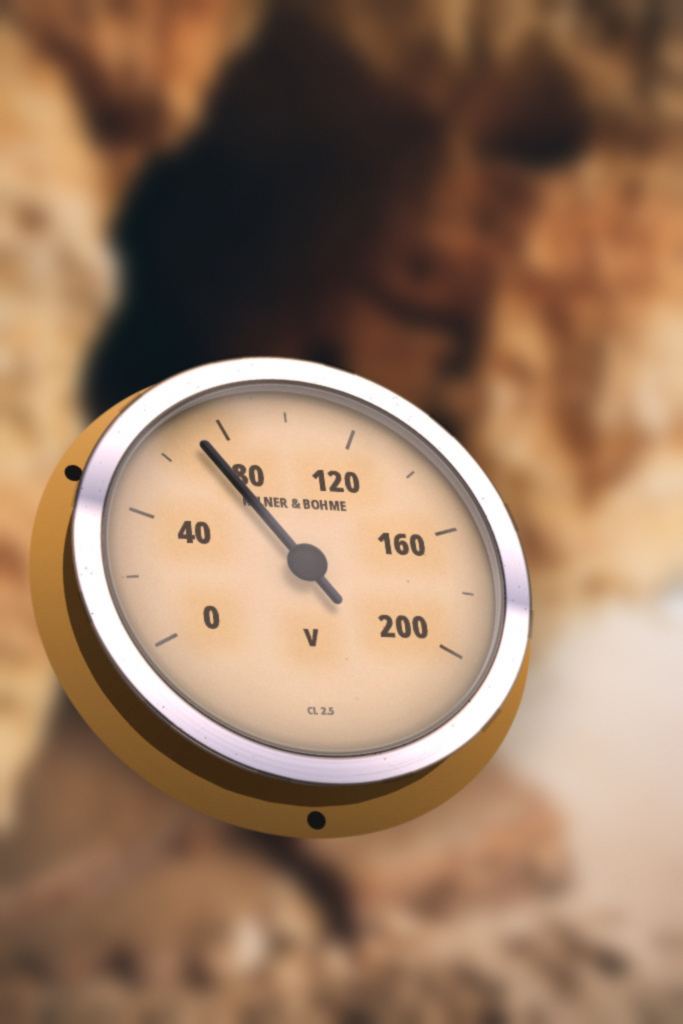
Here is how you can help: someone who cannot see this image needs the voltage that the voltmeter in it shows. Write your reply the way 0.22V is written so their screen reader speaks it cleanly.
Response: 70V
